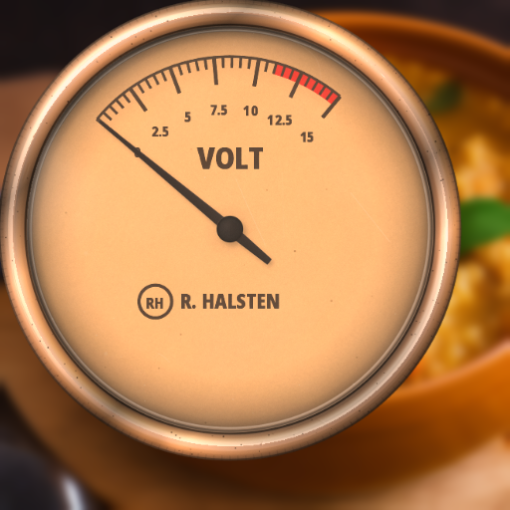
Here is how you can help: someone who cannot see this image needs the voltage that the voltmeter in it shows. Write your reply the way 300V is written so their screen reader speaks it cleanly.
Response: 0V
